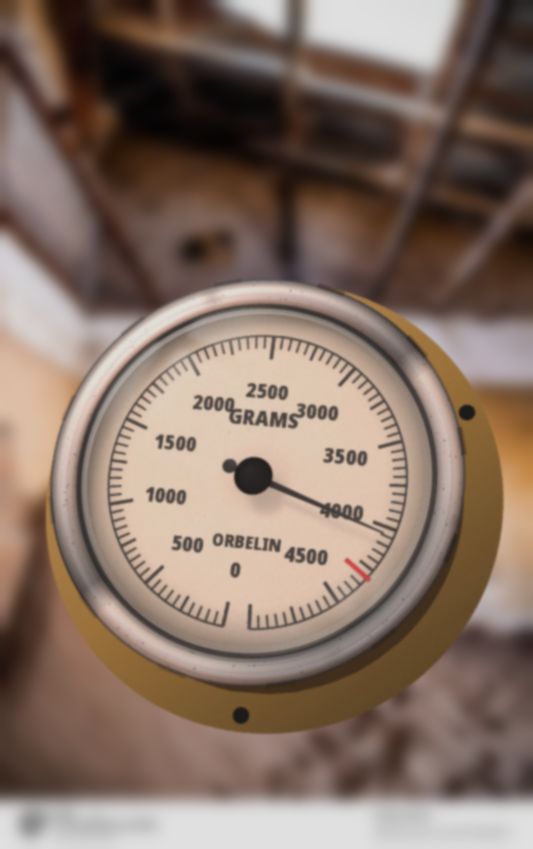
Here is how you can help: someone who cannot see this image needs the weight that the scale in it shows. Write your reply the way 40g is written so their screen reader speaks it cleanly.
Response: 4050g
